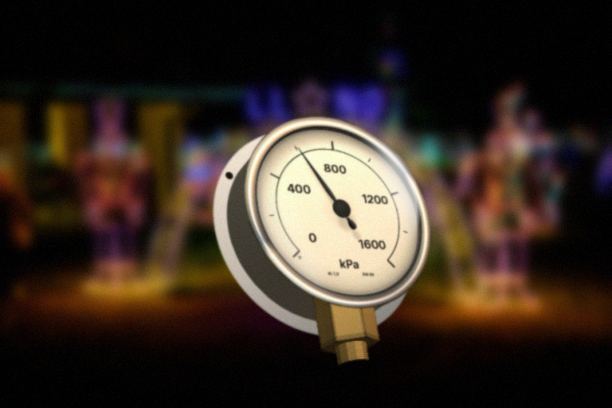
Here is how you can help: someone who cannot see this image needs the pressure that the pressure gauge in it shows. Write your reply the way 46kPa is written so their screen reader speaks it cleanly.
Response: 600kPa
